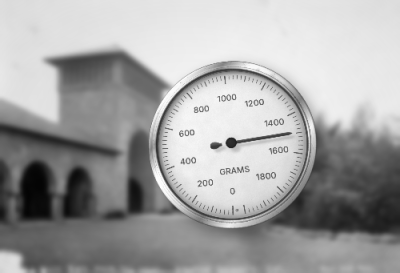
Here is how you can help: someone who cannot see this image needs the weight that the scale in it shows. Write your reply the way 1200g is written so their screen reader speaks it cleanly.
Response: 1500g
